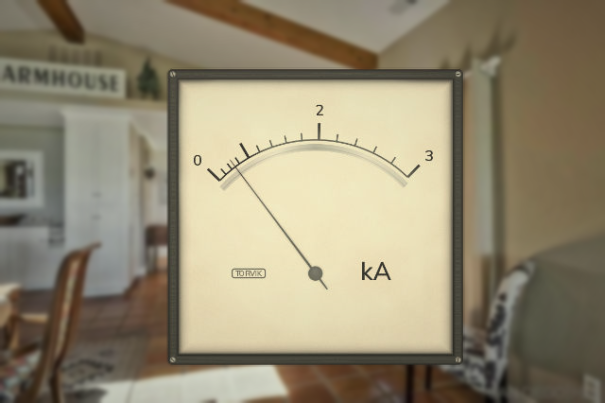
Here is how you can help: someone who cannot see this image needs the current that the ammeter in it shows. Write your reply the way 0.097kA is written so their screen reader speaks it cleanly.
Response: 0.7kA
